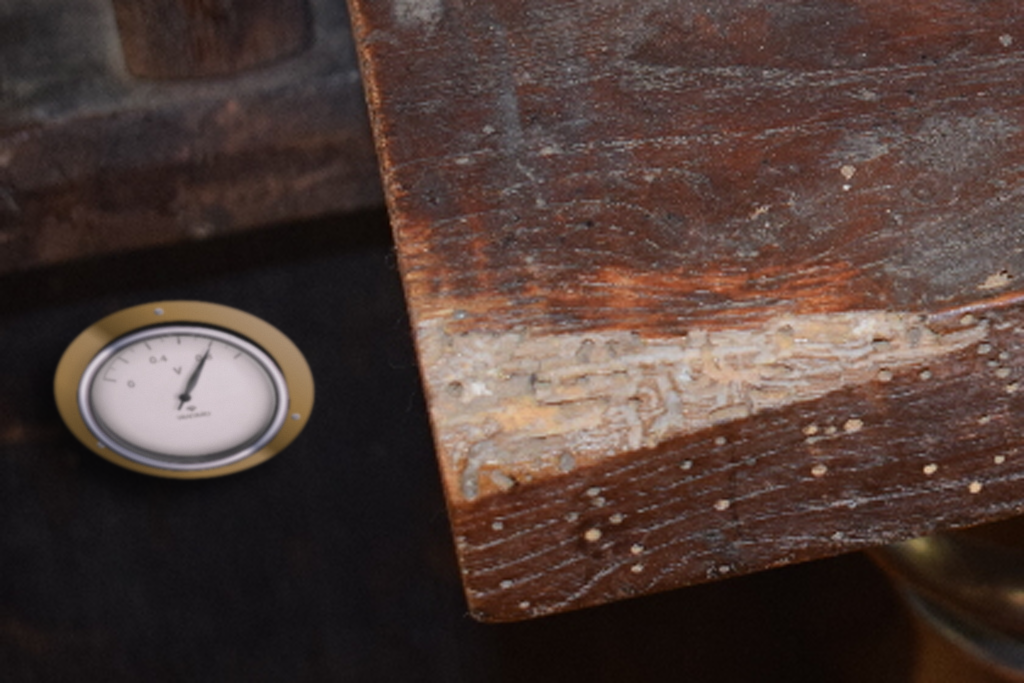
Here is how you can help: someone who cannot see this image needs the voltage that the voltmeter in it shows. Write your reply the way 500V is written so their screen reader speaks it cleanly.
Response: 0.8V
